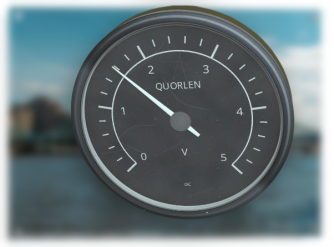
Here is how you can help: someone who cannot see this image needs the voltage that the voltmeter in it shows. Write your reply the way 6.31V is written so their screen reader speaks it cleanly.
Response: 1.6V
